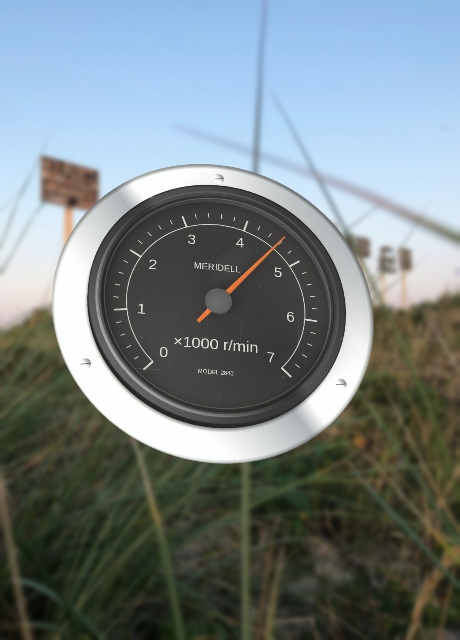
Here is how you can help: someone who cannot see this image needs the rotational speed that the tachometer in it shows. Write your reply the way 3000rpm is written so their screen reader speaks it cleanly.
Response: 4600rpm
